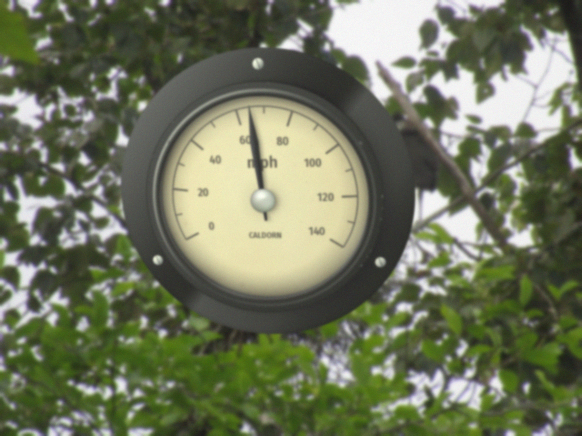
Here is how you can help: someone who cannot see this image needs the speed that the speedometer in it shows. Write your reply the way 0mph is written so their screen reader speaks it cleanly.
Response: 65mph
